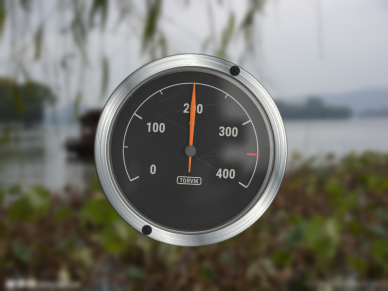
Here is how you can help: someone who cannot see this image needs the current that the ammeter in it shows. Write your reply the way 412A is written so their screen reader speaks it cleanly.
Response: 200A
